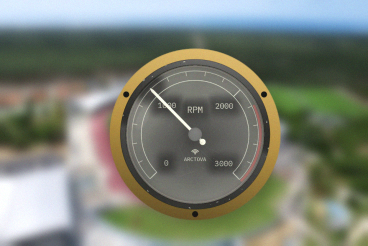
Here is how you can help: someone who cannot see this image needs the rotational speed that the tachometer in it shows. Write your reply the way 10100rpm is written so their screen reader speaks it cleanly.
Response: 1000rpm
